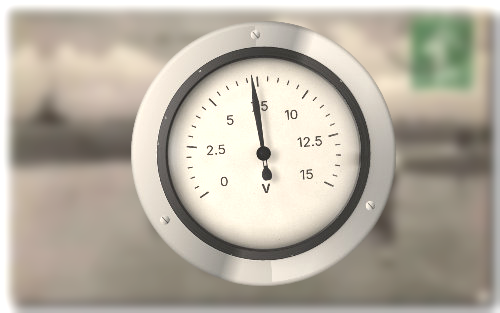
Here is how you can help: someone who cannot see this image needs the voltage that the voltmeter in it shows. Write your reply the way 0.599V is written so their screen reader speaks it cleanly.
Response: 7.25V
